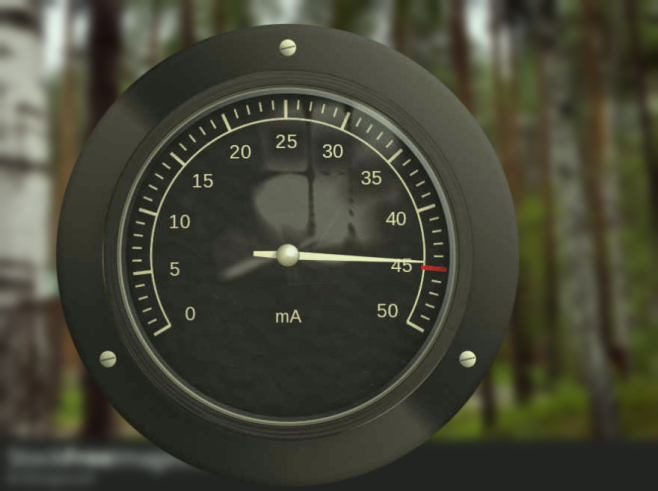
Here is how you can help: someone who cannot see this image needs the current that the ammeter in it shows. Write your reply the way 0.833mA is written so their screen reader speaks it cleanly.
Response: 44.5mA
